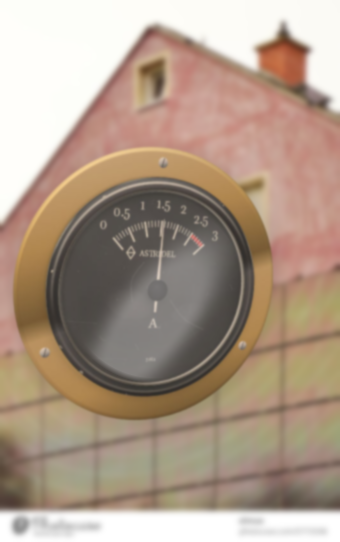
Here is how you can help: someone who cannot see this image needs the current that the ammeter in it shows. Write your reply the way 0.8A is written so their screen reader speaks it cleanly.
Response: 1.5A
